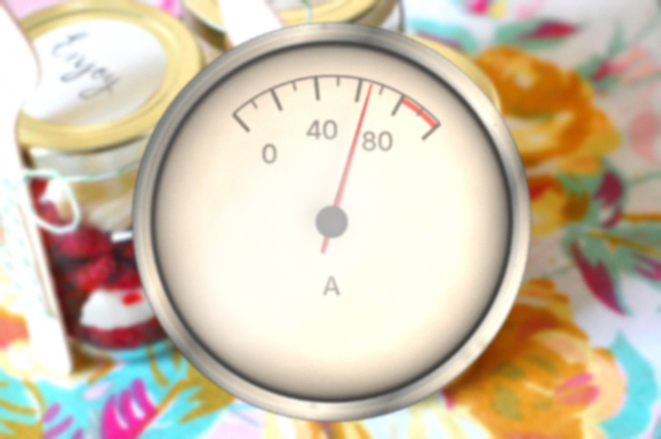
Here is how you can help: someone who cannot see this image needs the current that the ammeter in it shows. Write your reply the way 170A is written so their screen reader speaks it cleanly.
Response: 65A
